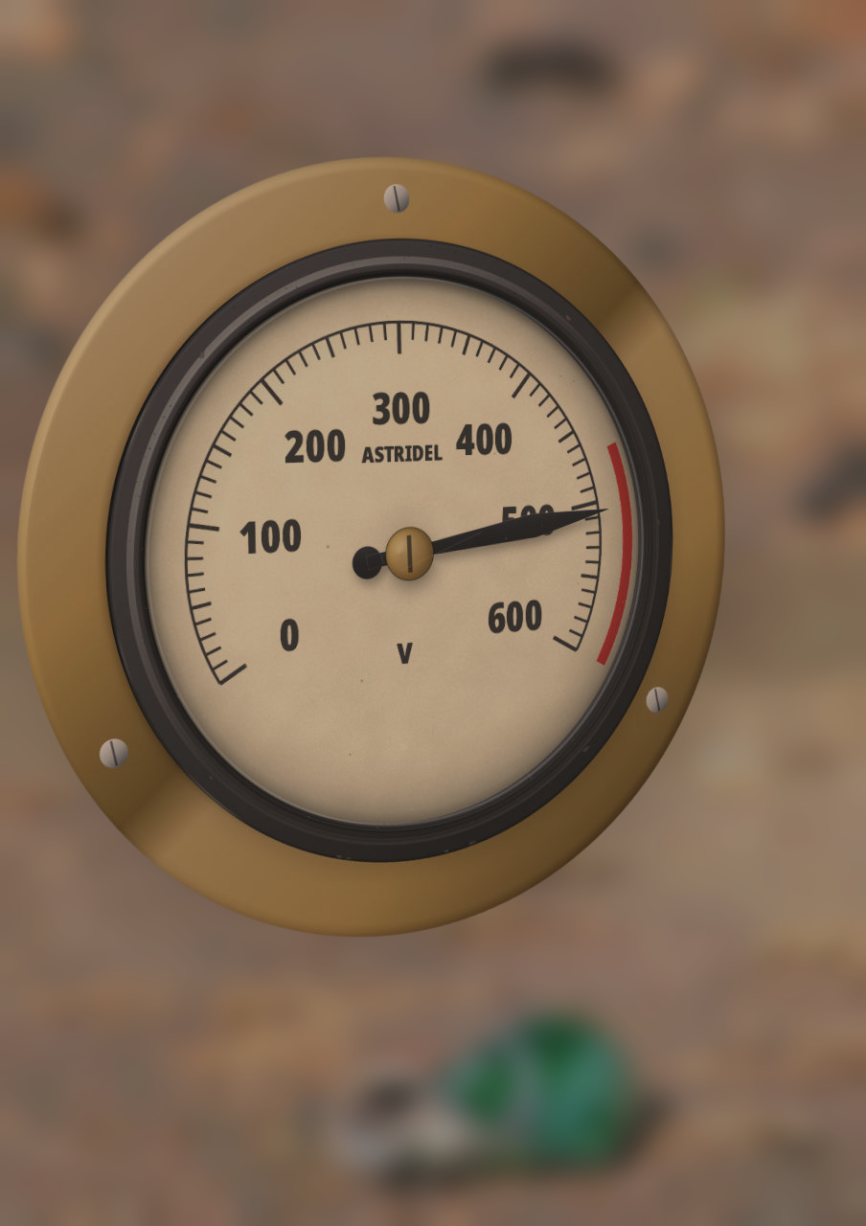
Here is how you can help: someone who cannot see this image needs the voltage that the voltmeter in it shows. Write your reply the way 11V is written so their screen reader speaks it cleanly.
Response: 505V
